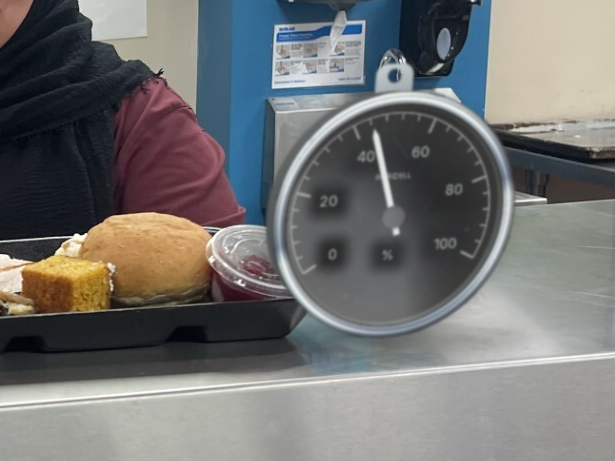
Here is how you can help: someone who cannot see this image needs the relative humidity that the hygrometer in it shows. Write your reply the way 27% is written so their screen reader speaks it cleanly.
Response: 44%
